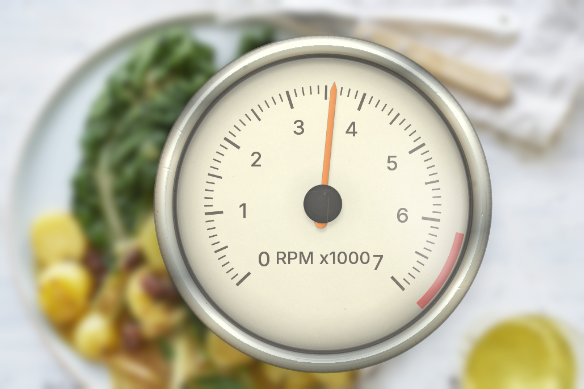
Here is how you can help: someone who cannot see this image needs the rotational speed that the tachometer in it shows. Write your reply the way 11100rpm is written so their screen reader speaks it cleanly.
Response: 3600rpm
